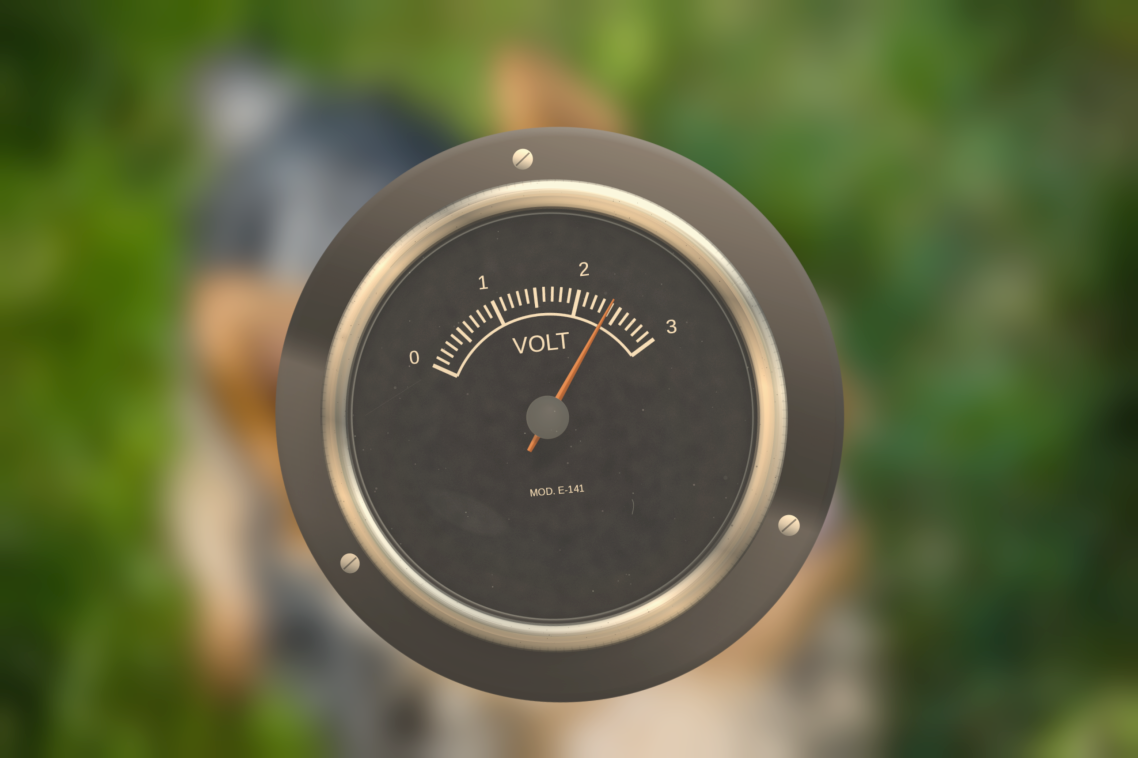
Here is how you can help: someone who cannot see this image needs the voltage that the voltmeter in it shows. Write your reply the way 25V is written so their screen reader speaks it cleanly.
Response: 2.4V
